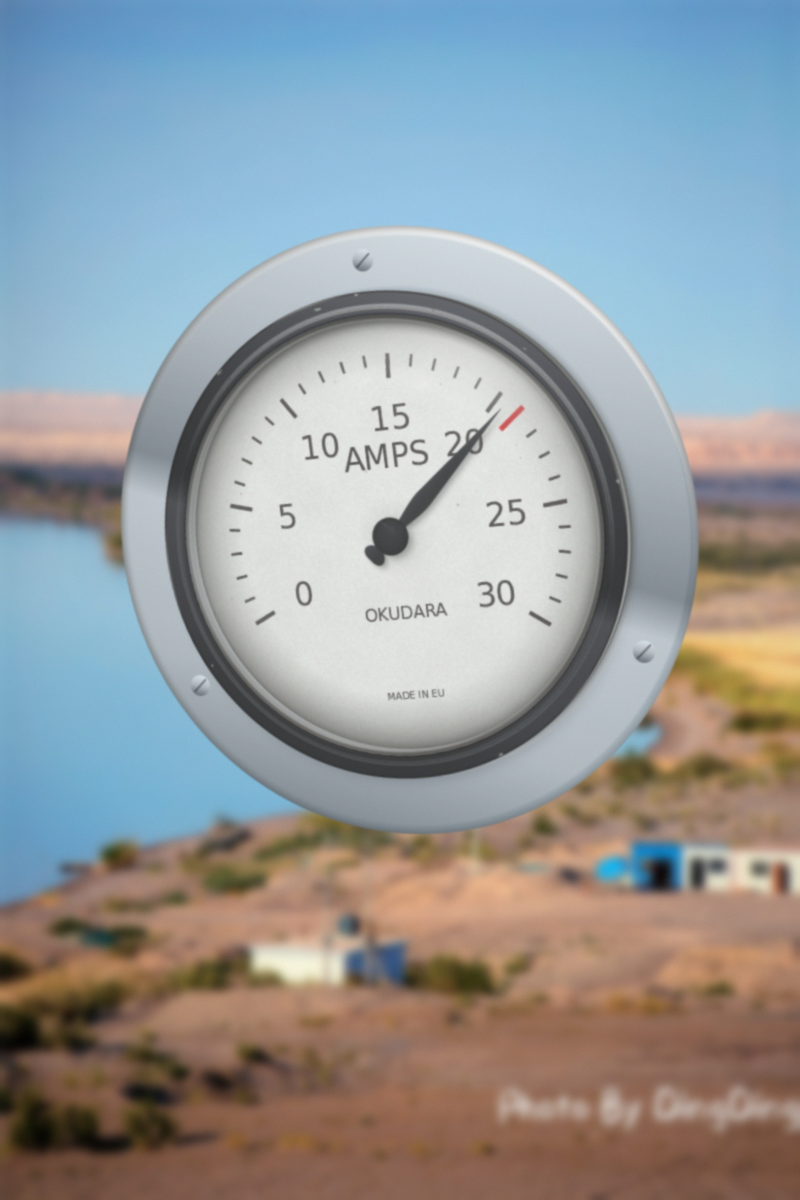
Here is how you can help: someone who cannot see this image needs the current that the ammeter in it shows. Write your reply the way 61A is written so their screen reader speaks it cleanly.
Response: 20.5A
